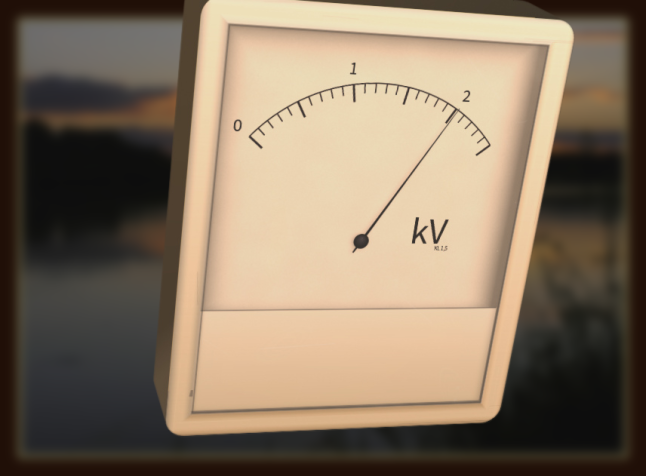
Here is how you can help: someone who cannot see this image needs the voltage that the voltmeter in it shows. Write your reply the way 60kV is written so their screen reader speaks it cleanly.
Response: 2kV
